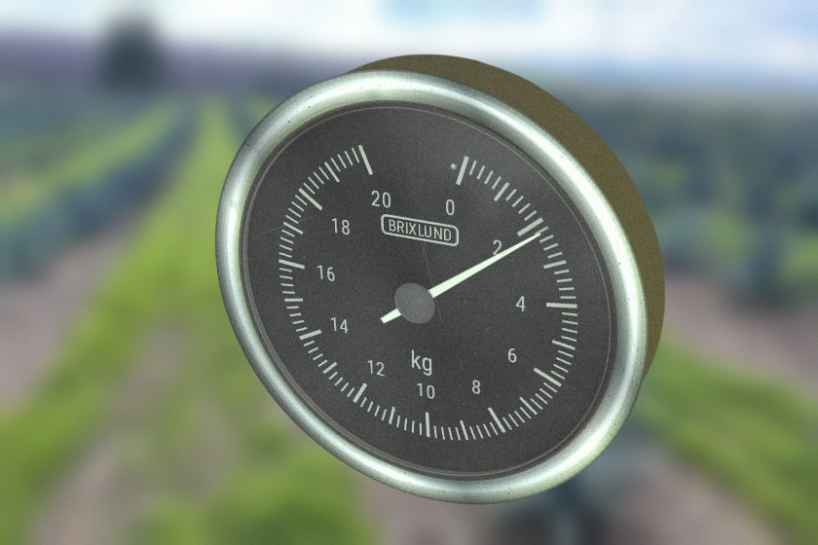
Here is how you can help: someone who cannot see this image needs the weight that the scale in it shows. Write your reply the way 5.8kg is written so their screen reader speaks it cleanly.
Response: 2.2kg
